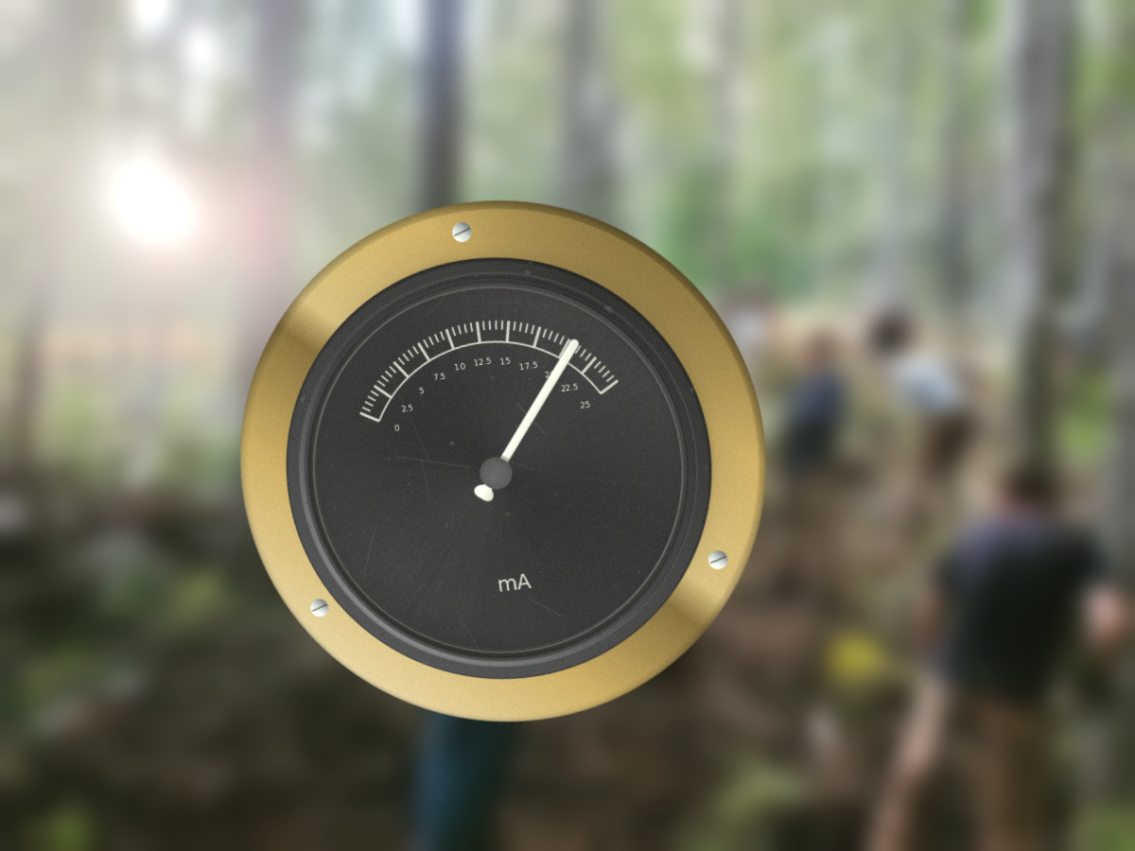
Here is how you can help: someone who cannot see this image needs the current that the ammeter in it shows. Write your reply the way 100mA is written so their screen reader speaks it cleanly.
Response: 20.5mA
